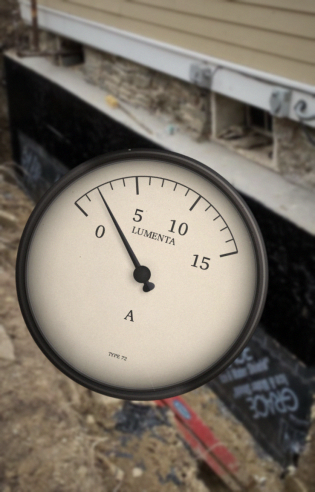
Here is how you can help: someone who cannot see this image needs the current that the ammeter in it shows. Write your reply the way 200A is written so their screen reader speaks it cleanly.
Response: 2A
